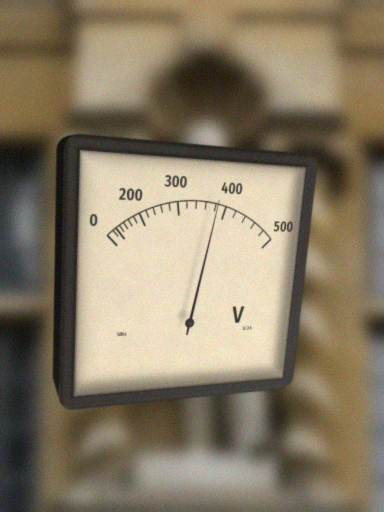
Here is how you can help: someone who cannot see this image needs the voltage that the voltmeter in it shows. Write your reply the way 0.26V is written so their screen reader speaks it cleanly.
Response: 380V
